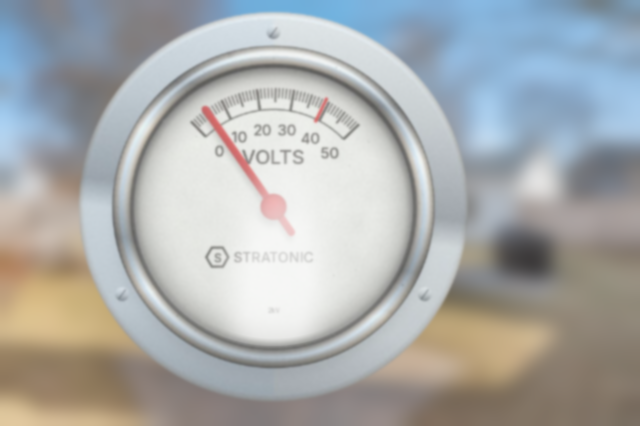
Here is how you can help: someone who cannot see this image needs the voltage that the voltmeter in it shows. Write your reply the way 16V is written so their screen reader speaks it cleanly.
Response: 5V
